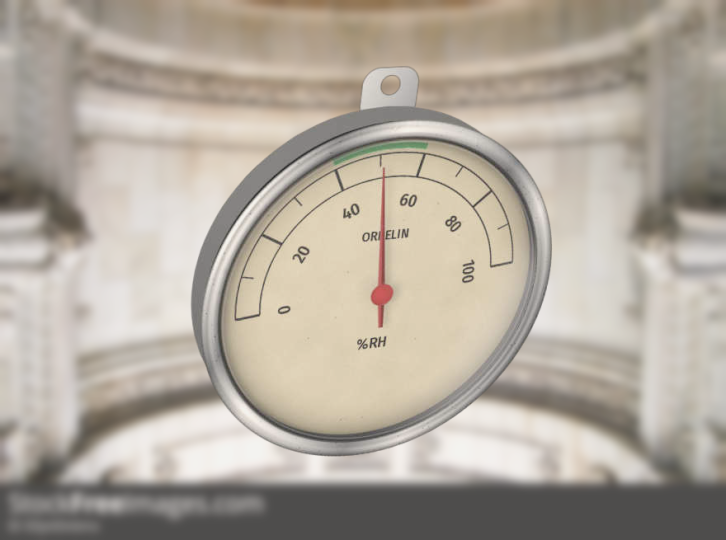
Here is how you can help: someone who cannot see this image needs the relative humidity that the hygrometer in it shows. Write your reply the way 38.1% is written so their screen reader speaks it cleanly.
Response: 50%
